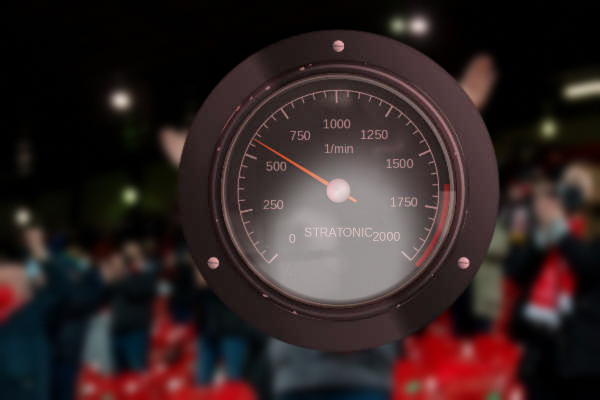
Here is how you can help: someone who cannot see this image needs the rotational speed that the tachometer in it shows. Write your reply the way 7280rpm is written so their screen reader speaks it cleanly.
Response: 575rpm
